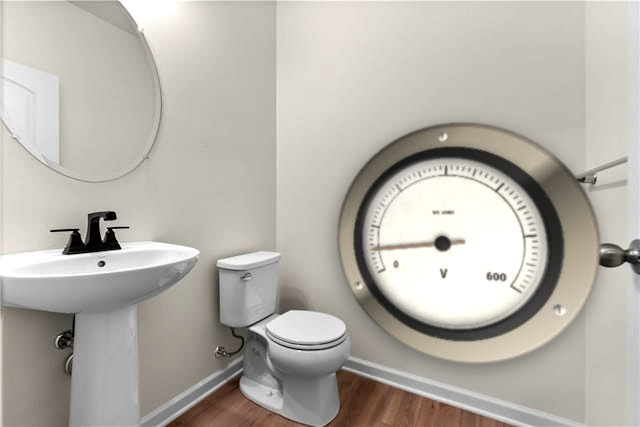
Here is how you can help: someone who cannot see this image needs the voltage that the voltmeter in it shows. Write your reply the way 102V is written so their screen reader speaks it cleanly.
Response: 50V
